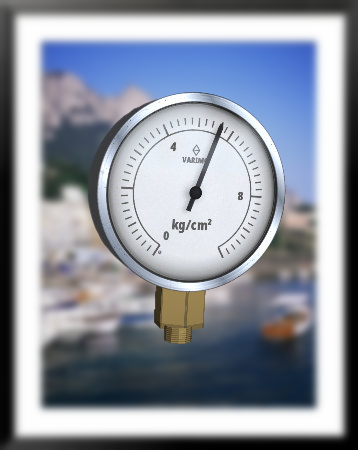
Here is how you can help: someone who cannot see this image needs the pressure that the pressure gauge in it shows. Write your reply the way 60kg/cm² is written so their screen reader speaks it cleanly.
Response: 5.6kg/cm²
